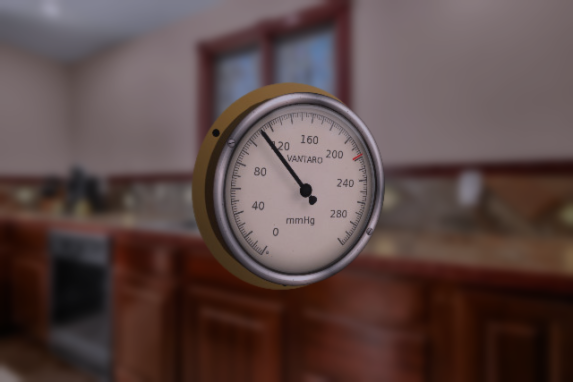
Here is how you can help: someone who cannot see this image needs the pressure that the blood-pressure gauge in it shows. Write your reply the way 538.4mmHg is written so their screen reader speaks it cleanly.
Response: 110mmHg
